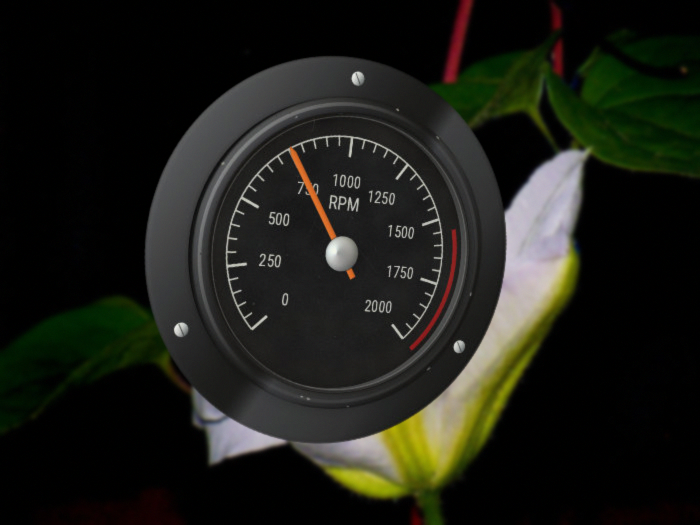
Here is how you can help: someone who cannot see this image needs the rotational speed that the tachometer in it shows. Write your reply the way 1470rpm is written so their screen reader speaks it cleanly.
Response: 750rpm
